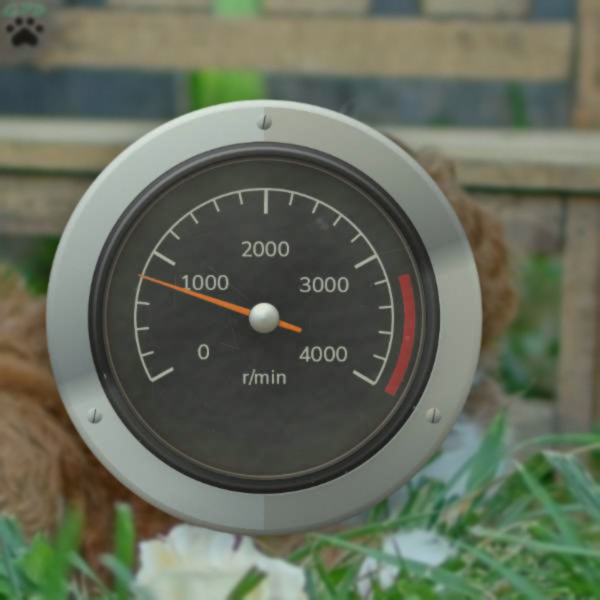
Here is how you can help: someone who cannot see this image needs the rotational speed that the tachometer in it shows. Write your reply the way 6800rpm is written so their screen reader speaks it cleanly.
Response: 800rpm
